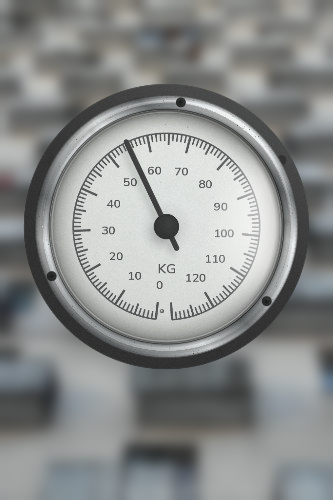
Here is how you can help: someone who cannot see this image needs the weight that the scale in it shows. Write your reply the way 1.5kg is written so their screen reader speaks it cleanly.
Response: 55kg
